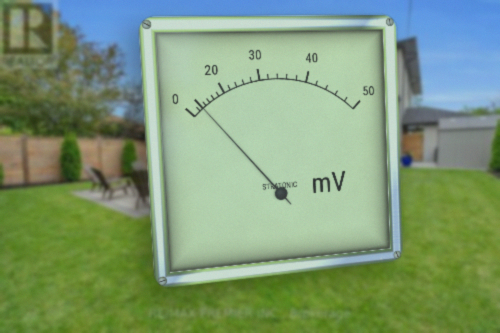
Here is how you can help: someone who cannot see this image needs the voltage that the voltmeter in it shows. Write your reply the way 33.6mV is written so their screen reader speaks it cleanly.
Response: 10mV
